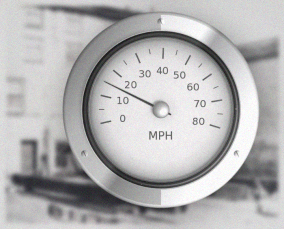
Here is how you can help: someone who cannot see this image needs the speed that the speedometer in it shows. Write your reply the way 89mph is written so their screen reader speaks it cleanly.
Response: 15mph
